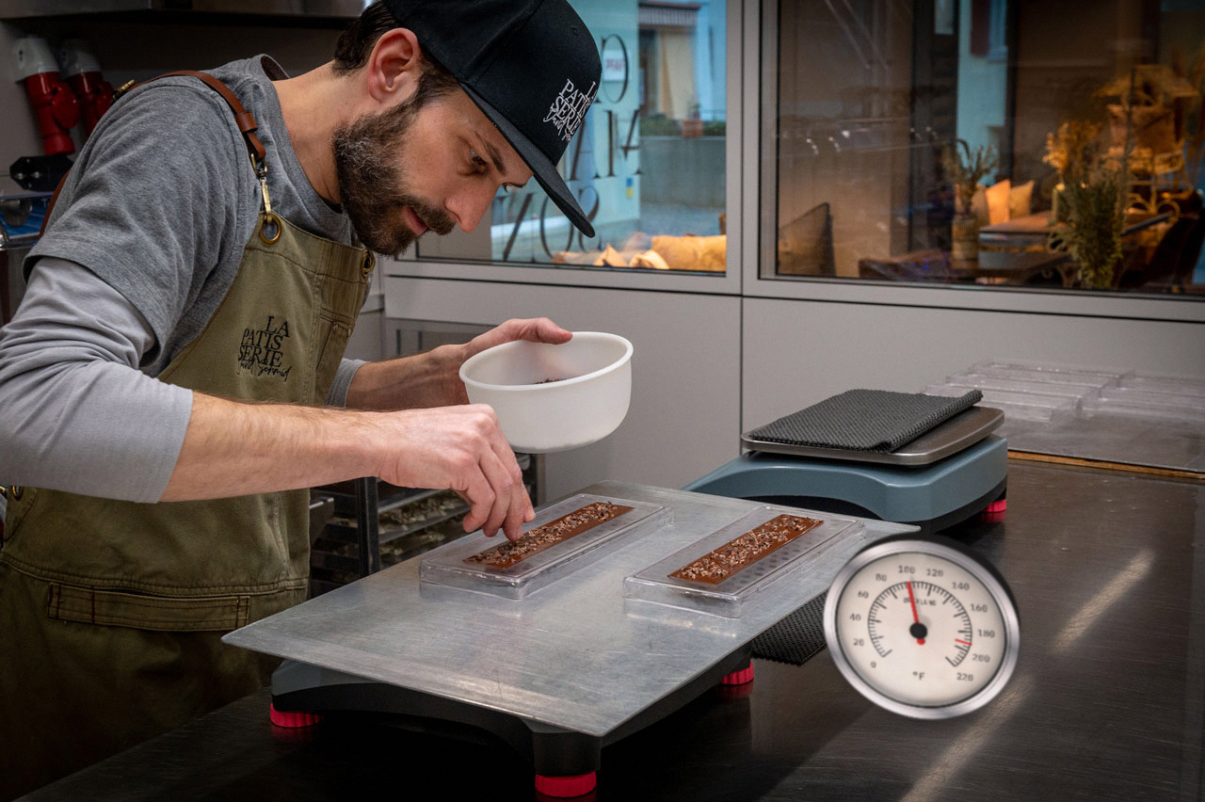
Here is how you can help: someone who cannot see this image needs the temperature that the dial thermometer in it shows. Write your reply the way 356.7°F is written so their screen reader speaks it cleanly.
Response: 100°F
